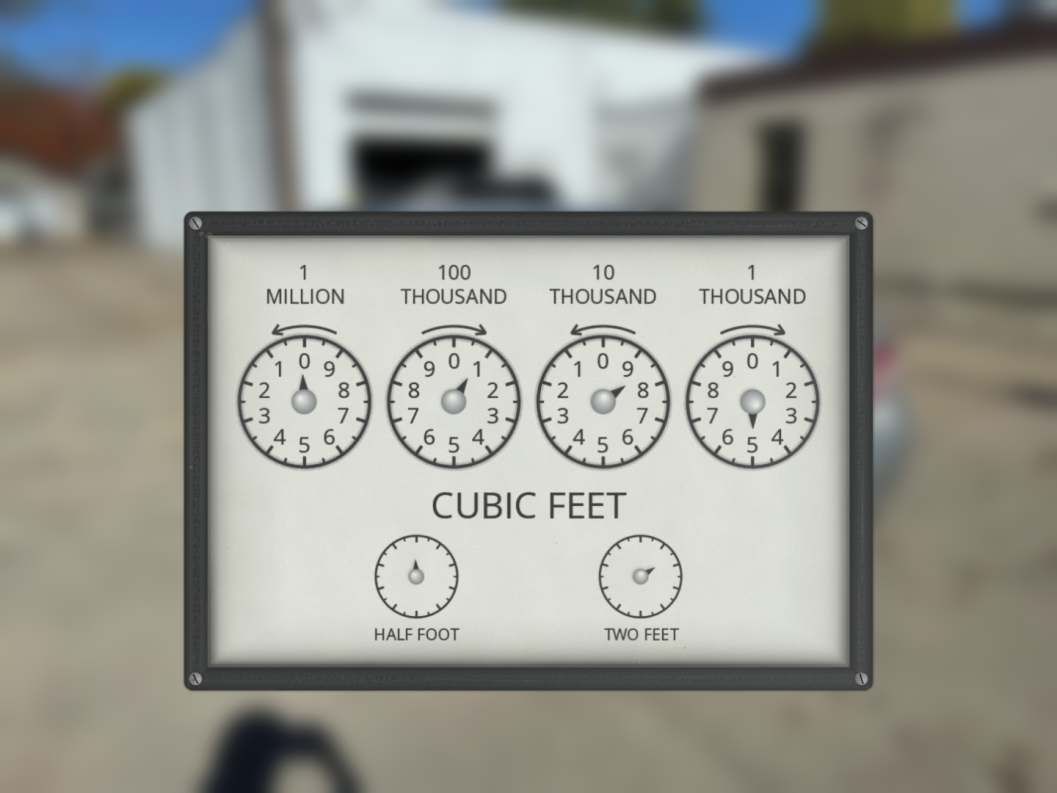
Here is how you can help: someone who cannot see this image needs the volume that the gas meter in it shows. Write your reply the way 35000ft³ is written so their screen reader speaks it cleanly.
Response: 8500ft³
